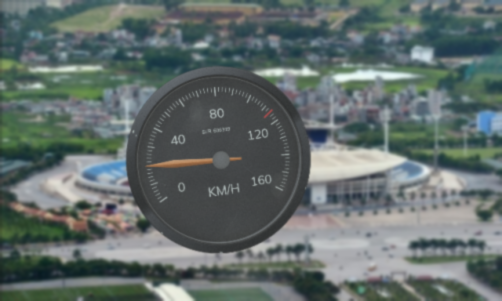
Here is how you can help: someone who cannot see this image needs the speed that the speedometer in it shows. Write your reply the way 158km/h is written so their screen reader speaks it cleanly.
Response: 20km/h
